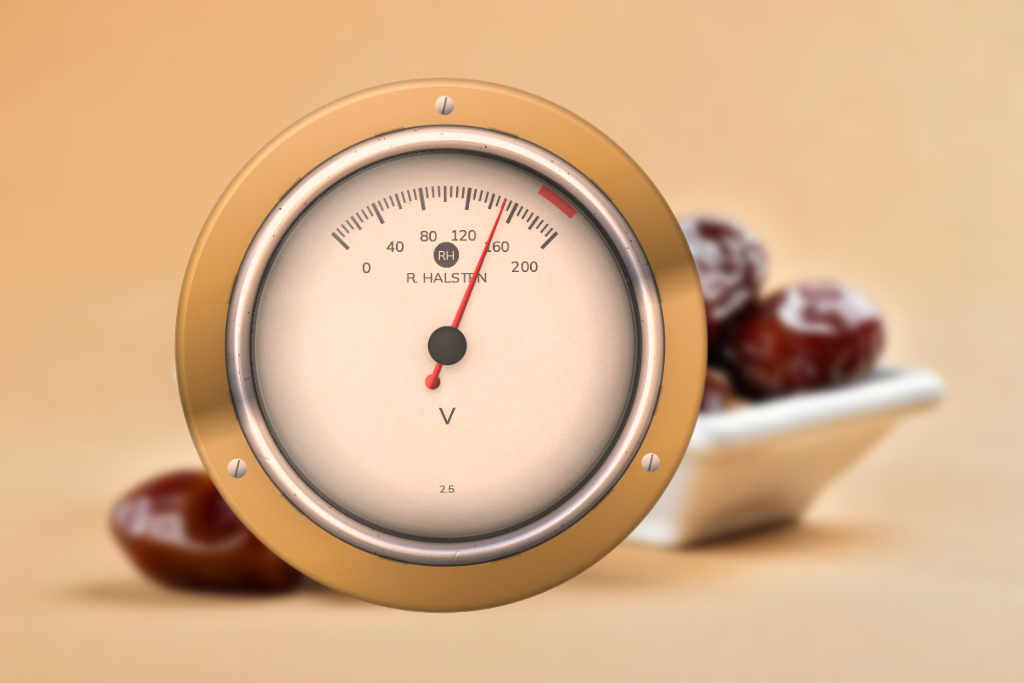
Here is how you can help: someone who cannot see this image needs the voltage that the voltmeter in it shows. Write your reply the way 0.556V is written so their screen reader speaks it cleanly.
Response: 150V
